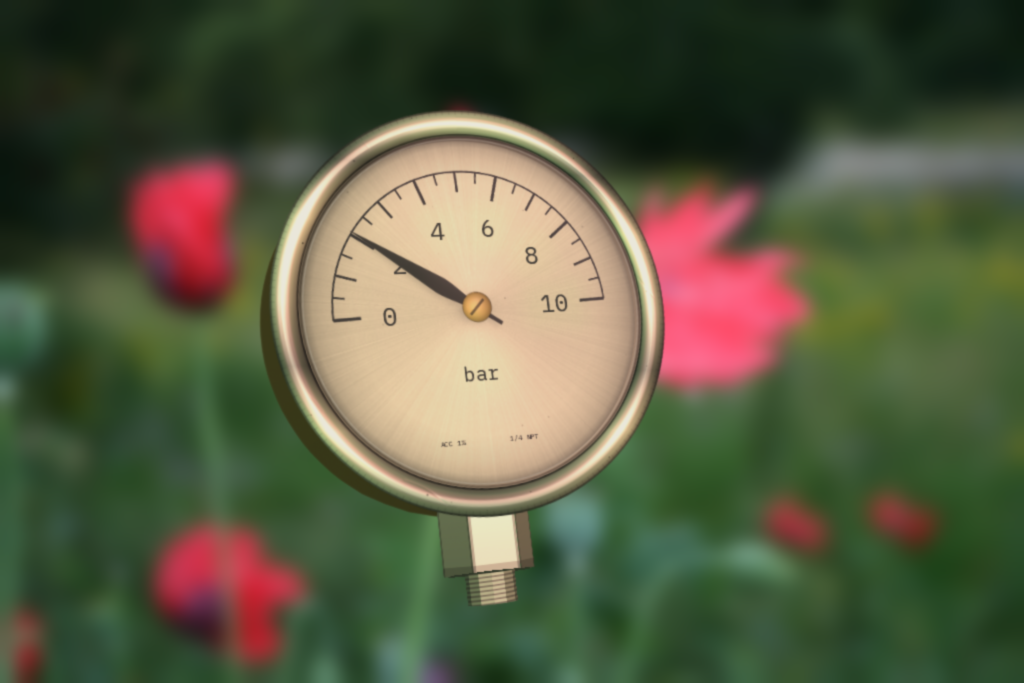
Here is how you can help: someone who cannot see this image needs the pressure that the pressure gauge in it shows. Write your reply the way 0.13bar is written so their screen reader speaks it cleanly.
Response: 2bar
